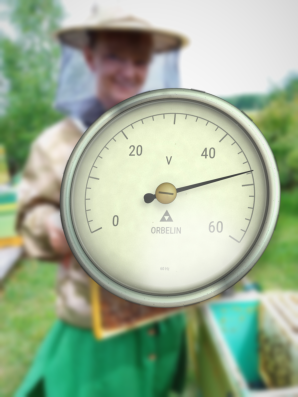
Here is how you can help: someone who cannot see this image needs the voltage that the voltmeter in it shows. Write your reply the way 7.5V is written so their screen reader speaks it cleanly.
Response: 48V
